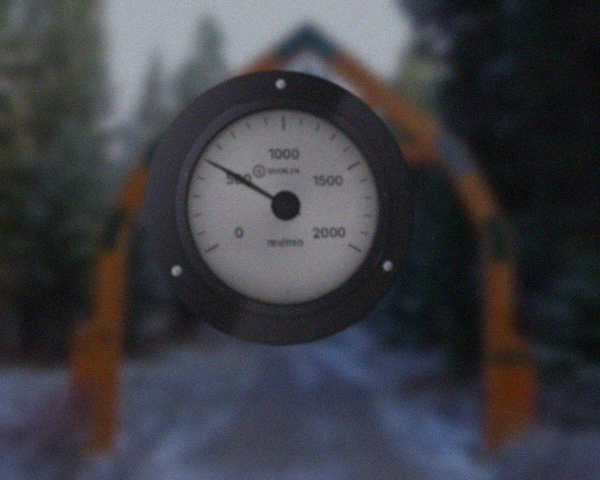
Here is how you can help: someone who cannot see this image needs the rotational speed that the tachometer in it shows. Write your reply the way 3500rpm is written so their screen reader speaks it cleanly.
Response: 500rpm
